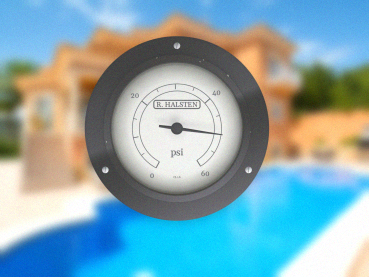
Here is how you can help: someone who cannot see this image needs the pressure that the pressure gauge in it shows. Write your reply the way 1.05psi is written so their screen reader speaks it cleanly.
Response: 50psi
